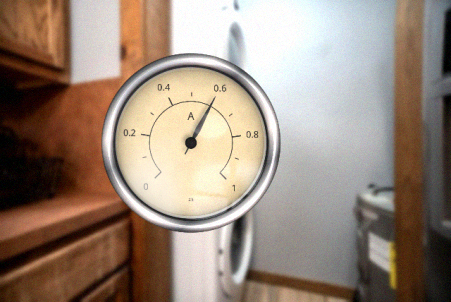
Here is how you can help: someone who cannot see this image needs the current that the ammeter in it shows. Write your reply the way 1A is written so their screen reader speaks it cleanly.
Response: 0.6A
